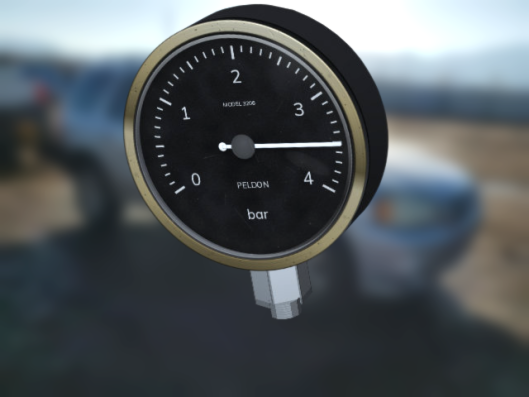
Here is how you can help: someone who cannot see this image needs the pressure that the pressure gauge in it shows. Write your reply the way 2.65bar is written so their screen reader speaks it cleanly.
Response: 3.5bar
